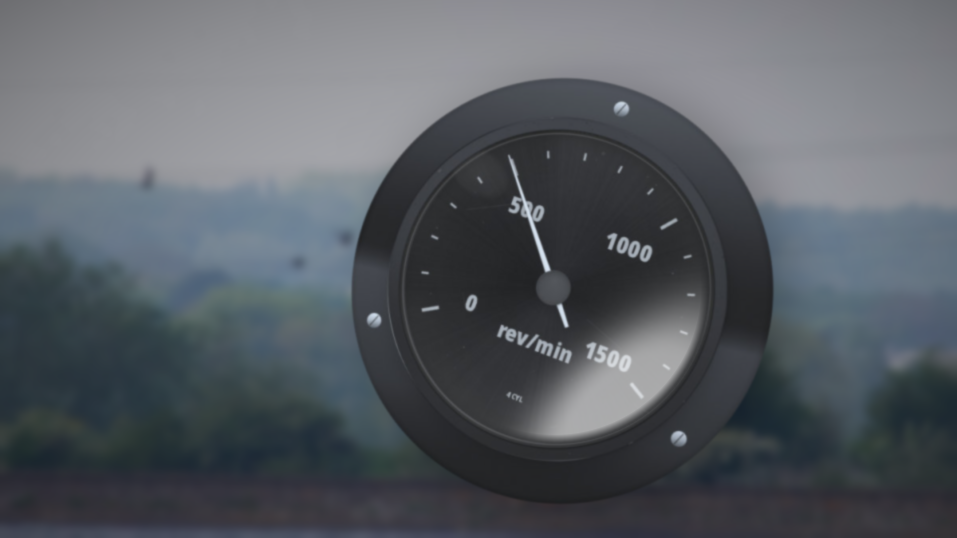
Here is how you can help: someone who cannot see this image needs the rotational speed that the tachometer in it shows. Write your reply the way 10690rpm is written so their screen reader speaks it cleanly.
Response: 500rpm
